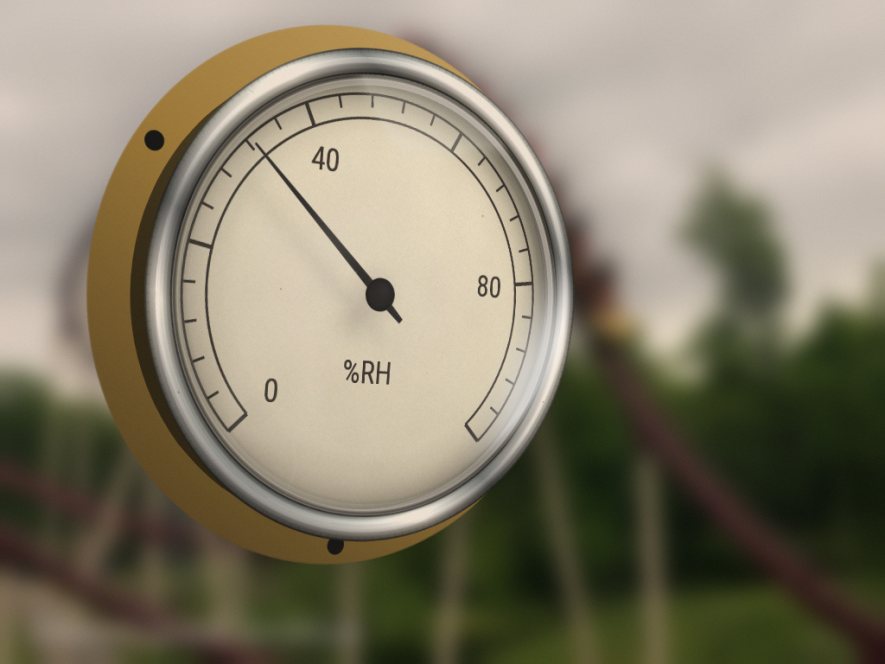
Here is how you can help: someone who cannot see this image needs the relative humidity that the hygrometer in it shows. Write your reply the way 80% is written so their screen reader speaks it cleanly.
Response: 32%
